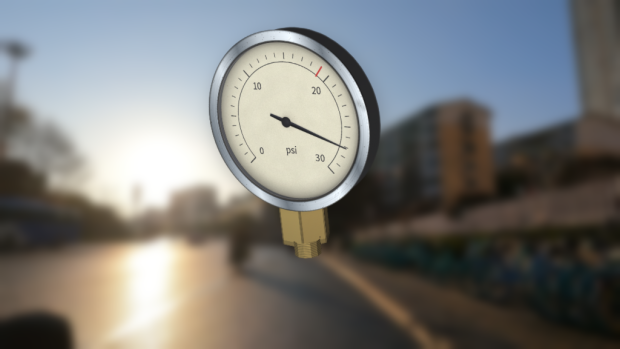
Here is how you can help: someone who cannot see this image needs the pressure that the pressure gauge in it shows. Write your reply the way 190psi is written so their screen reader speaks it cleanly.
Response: 27psi
